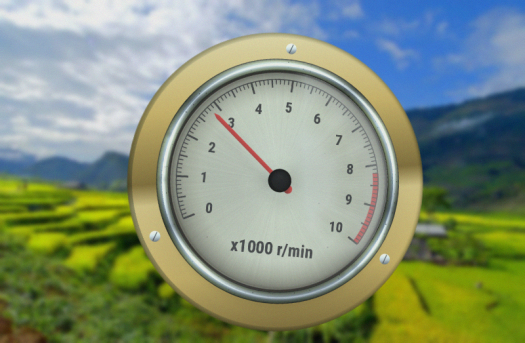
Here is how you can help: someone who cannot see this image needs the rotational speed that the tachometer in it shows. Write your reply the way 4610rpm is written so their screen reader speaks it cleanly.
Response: 2800rpm
